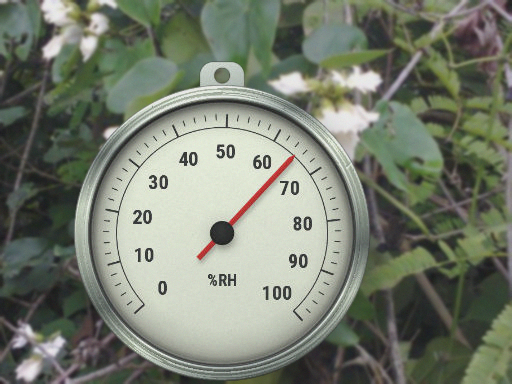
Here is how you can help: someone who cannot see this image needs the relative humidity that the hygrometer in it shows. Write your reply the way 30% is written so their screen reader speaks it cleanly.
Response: 65%
